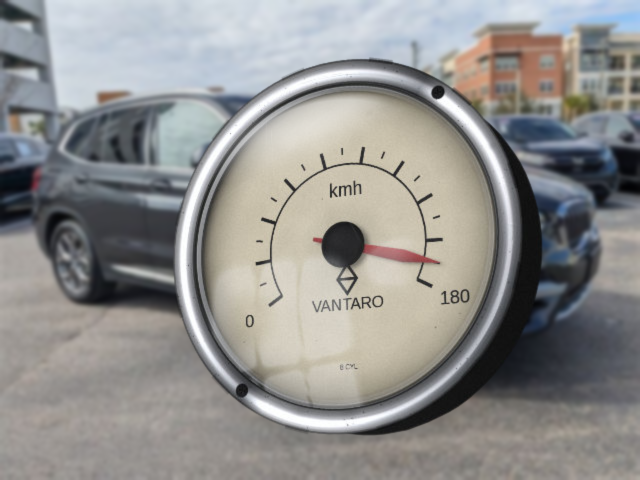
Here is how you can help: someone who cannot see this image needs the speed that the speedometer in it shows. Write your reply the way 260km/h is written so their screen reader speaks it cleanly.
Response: 170km/h
